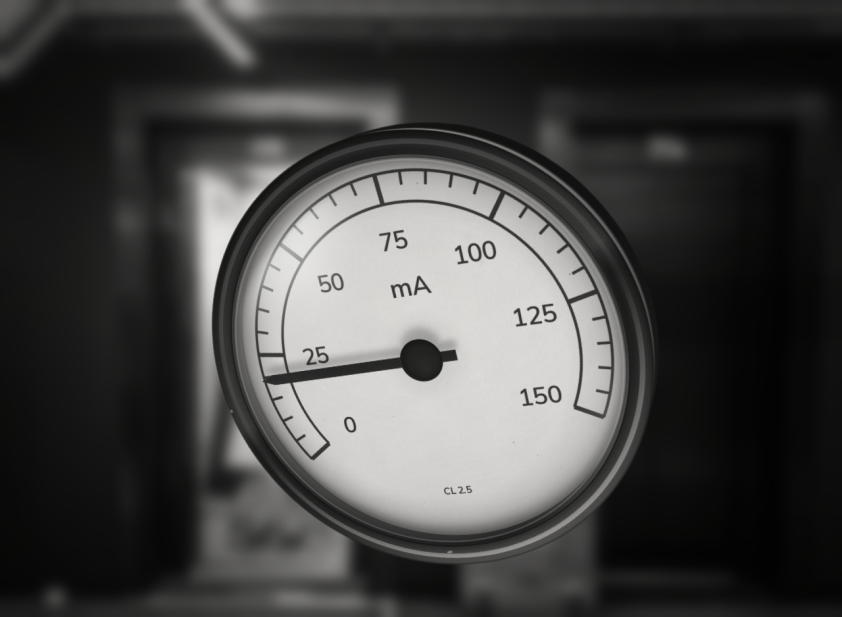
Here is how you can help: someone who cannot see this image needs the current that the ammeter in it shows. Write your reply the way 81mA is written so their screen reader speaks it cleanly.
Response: 20mA
